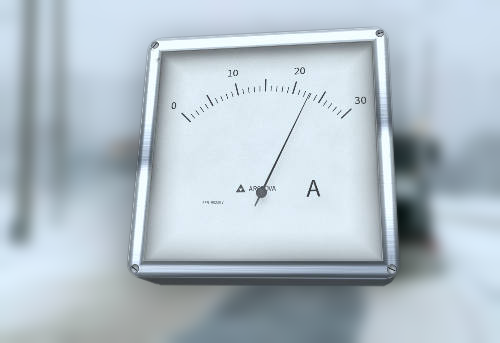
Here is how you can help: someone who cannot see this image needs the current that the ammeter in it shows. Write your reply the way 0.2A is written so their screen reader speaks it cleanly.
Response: 23A
